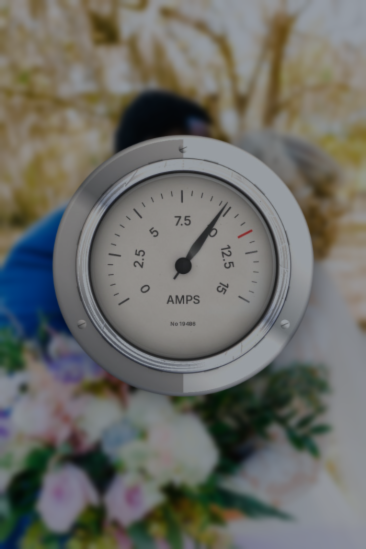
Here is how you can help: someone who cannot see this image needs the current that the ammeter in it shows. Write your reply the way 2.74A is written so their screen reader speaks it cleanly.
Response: 9.75A
